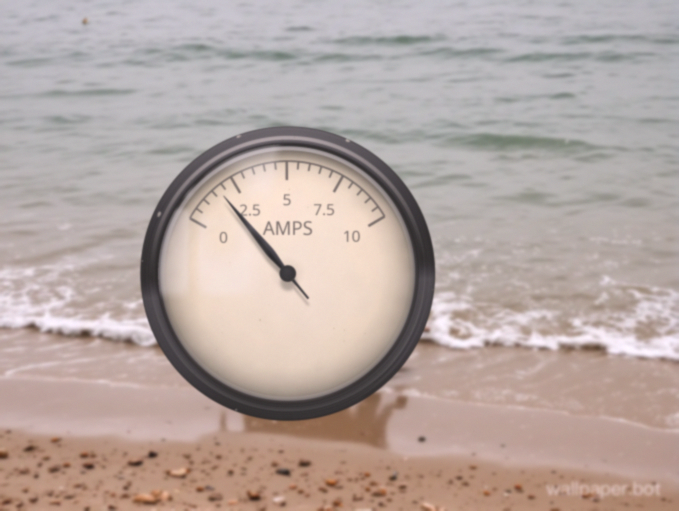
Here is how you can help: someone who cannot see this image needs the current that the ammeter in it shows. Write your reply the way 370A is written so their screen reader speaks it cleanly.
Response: 1.75A
